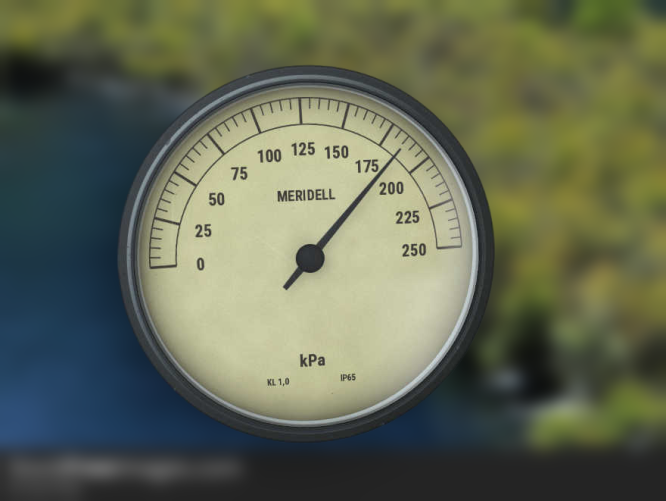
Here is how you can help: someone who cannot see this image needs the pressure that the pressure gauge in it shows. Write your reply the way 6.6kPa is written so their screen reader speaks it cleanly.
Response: 185kPa
